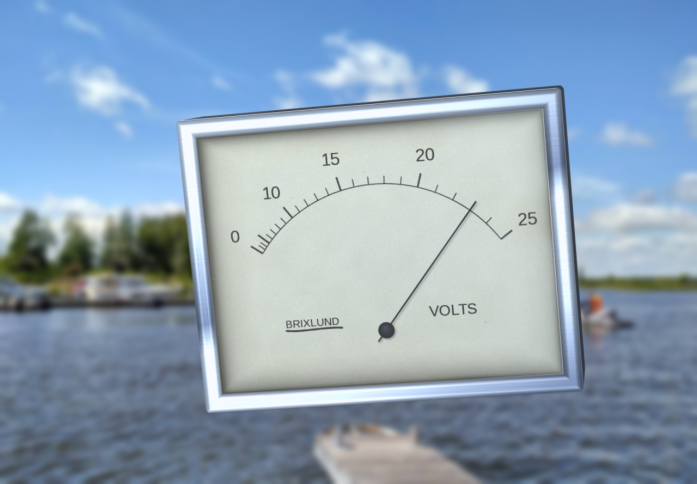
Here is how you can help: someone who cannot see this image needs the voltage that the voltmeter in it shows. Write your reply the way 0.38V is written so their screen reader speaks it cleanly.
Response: 23V
